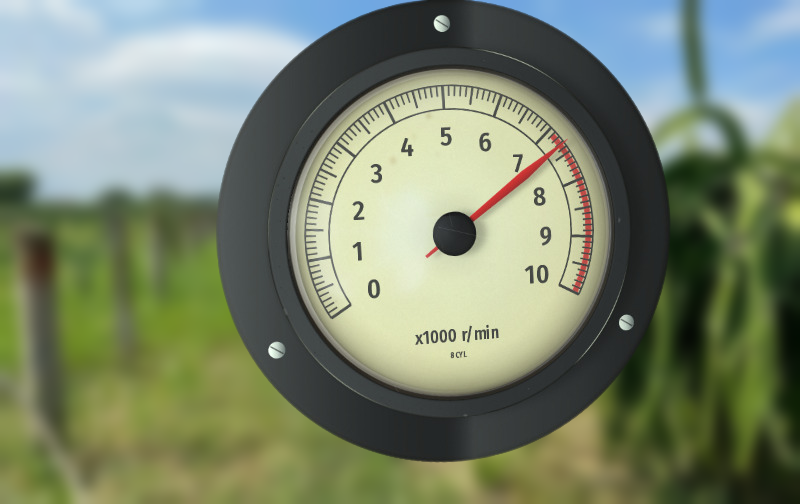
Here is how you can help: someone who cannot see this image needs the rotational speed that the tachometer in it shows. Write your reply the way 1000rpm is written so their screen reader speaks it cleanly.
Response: 7300rpm
